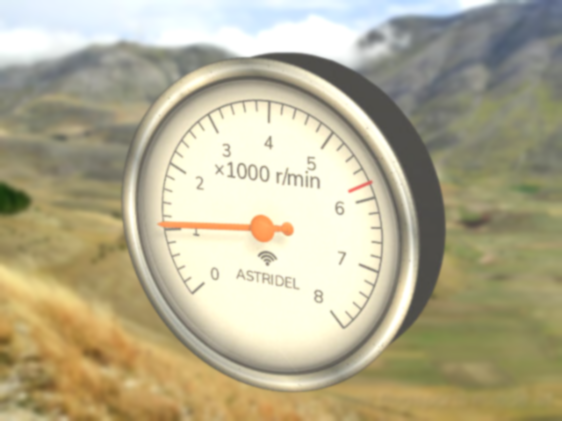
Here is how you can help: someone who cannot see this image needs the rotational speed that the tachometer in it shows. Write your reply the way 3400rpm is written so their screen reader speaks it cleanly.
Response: 1100rpm
